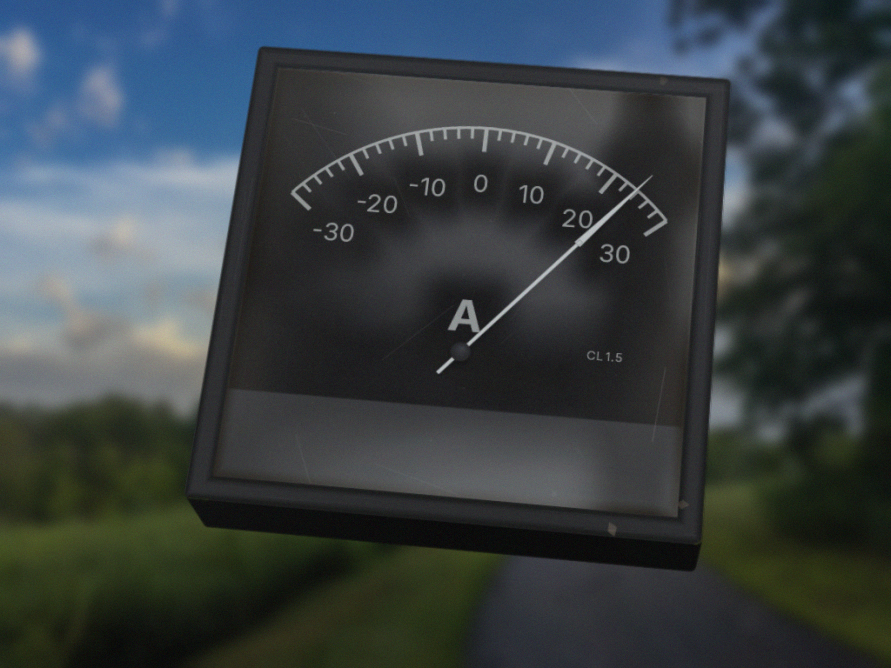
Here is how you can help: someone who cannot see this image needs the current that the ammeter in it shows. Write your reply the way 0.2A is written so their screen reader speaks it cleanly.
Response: 24A
